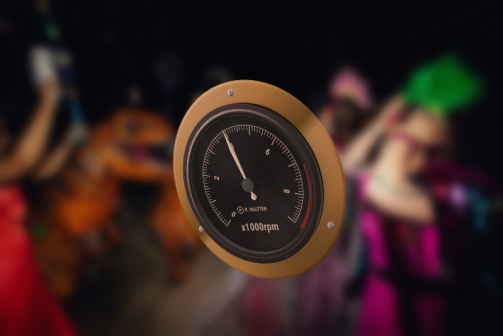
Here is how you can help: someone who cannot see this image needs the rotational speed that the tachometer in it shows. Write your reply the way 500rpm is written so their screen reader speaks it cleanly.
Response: 4000rpm
